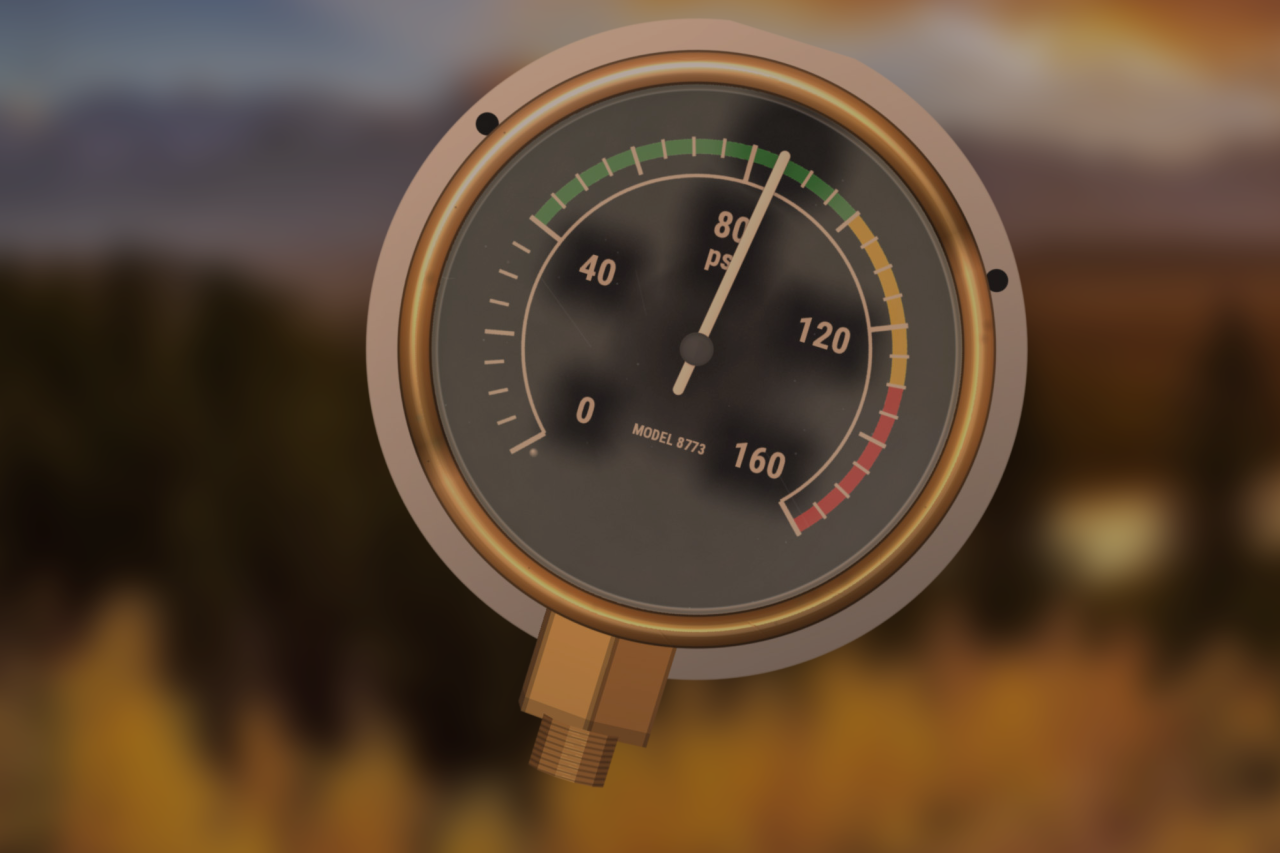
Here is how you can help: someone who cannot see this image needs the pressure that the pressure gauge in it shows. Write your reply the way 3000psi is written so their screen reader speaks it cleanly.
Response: 85psi
